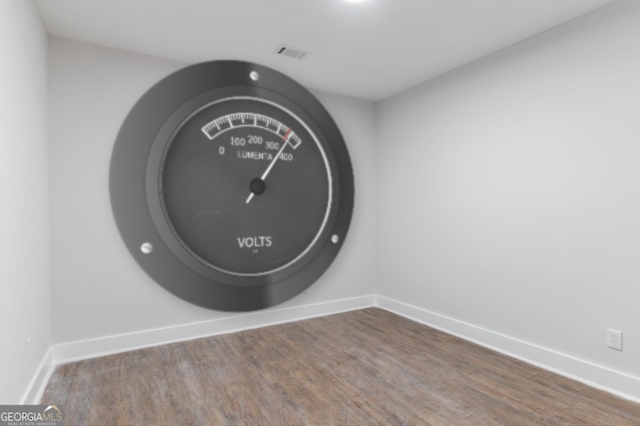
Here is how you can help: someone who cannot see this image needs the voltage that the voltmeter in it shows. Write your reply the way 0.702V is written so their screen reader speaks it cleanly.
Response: 350V
